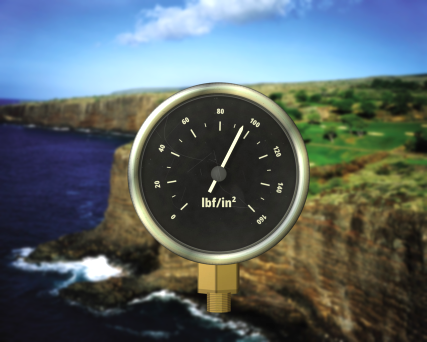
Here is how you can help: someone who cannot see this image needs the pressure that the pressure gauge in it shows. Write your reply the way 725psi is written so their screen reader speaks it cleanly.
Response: 95psi
